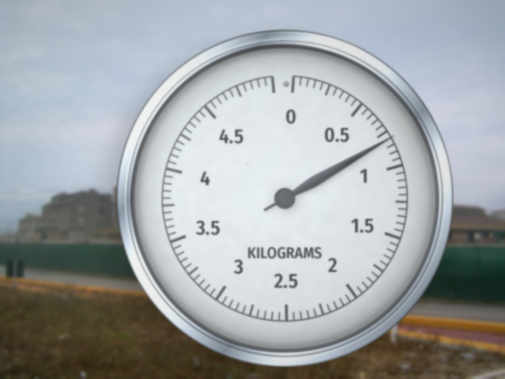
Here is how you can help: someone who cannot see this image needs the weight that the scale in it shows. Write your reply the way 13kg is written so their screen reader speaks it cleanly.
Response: 0.8kg
